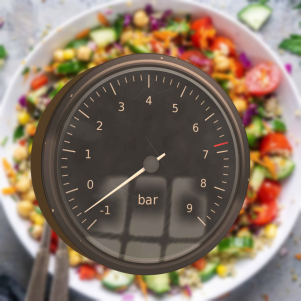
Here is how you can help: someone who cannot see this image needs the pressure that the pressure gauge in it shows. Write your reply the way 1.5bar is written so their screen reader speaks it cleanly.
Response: -0.6bar
